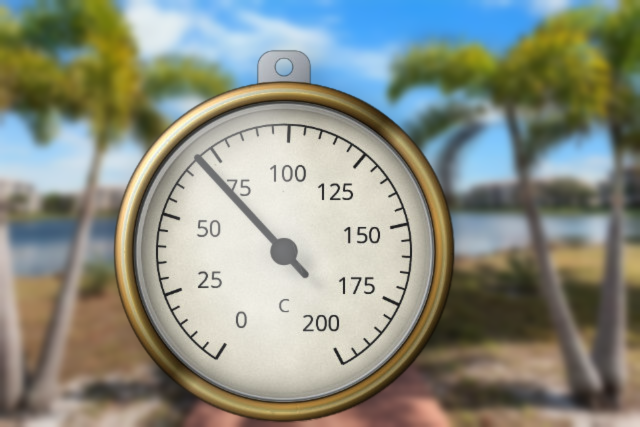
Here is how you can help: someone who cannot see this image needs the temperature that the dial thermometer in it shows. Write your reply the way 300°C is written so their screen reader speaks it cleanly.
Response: 70°C
